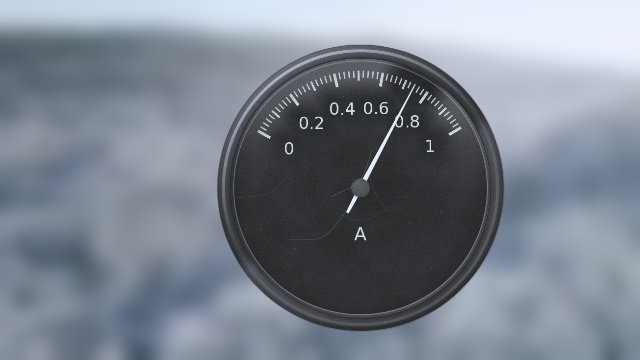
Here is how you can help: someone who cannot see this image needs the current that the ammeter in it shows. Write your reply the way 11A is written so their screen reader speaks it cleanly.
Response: 0.74A
